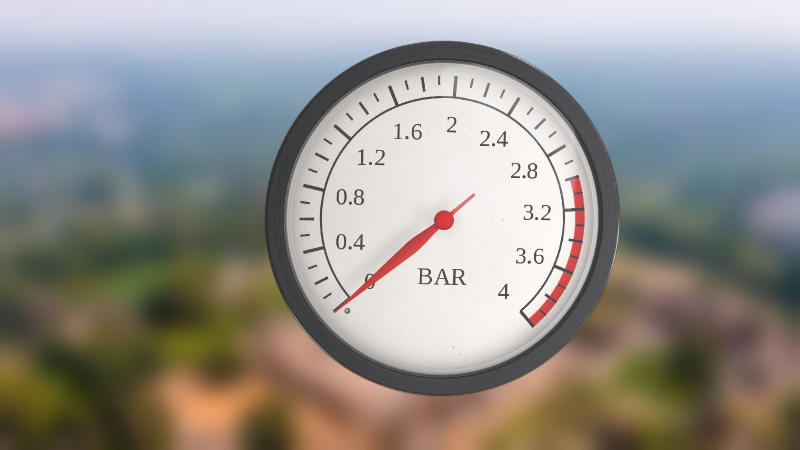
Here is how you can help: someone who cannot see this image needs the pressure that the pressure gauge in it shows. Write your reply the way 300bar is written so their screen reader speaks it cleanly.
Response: 0bar
